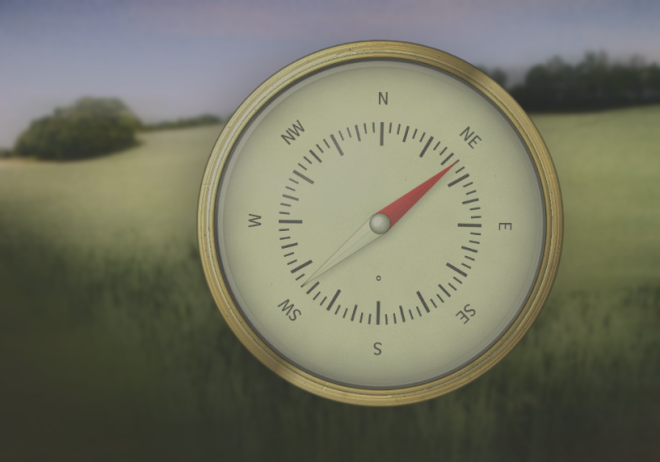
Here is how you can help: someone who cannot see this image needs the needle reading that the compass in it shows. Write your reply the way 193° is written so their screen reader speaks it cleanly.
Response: 50°
